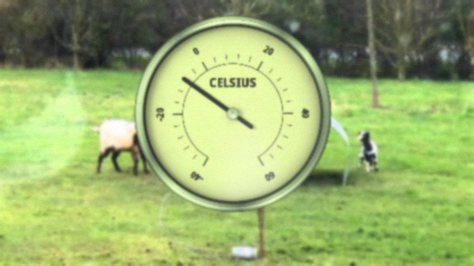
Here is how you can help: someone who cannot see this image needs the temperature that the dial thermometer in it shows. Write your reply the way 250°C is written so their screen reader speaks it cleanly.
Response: -8°C
